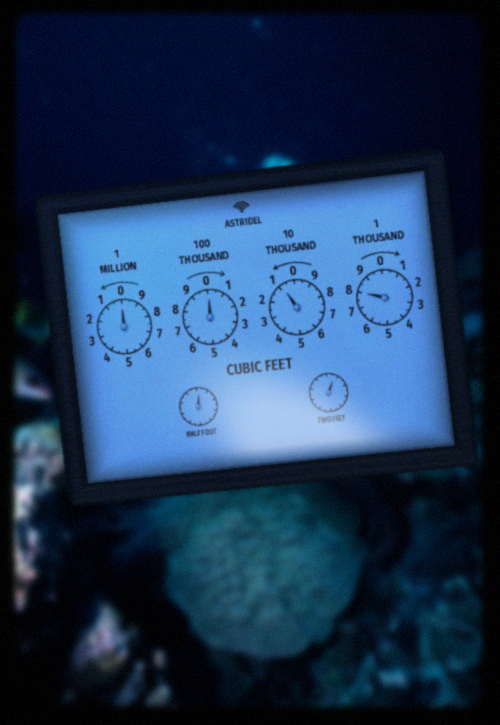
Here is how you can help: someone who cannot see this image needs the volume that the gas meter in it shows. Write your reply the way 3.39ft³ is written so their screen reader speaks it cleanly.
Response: 800ft³
